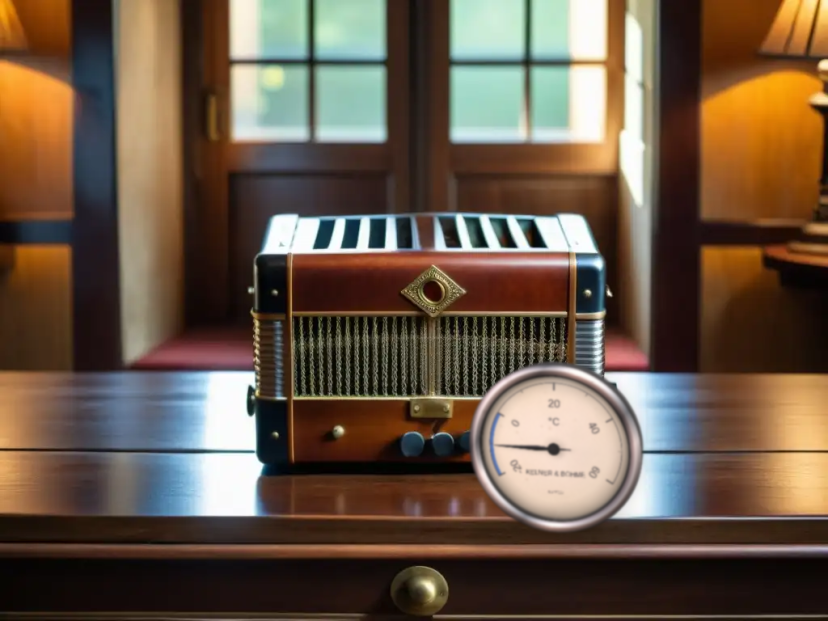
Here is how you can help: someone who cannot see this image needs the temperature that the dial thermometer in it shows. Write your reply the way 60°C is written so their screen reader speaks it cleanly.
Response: -10°C
